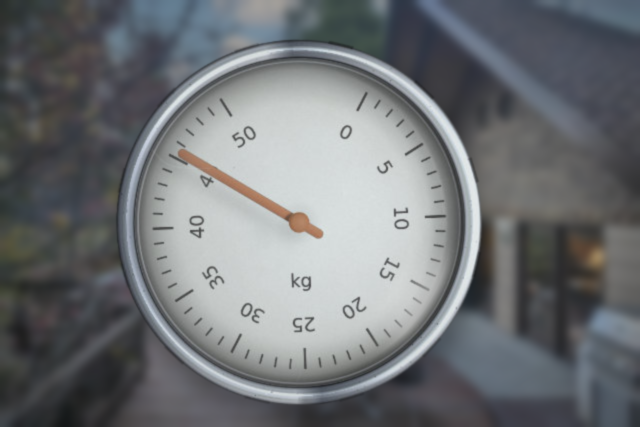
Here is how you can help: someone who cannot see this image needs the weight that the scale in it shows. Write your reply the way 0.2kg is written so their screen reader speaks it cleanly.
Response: 45.5kg
